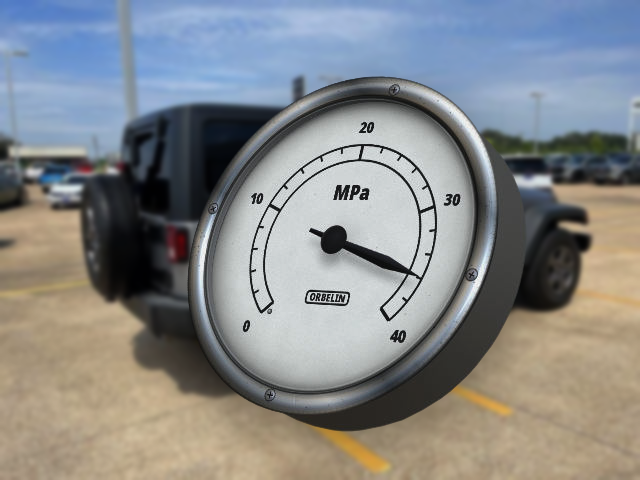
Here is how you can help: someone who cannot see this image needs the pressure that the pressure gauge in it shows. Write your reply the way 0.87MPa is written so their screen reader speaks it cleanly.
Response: 36MPa
